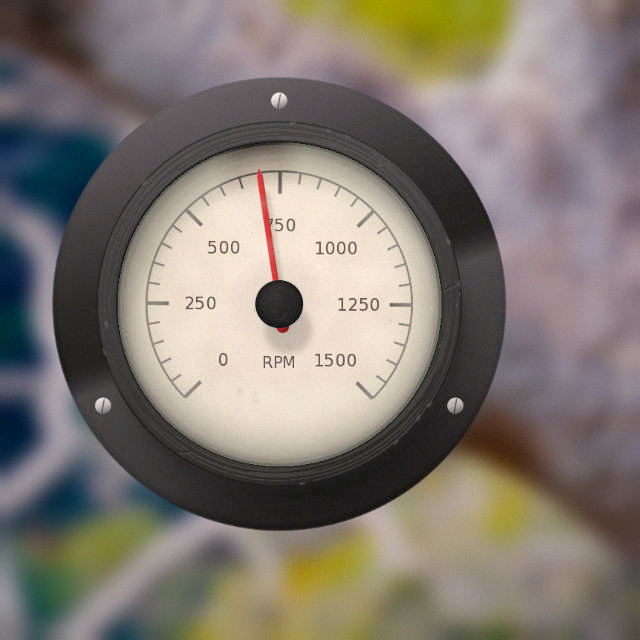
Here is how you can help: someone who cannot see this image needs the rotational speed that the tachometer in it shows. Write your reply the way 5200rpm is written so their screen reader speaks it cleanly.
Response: 700rpm
